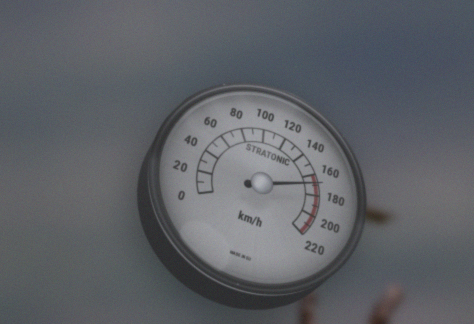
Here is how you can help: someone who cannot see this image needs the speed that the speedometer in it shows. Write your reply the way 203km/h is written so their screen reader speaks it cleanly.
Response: 170km/h
